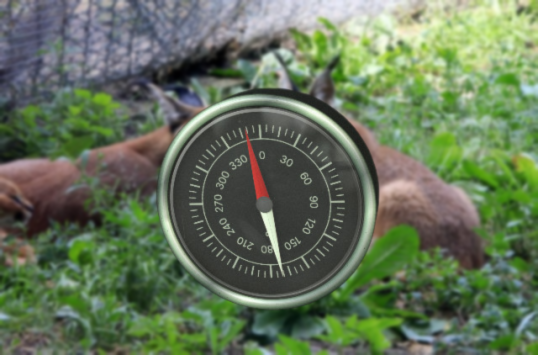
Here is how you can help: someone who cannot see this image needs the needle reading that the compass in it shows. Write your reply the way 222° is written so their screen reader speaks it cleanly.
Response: 350°
